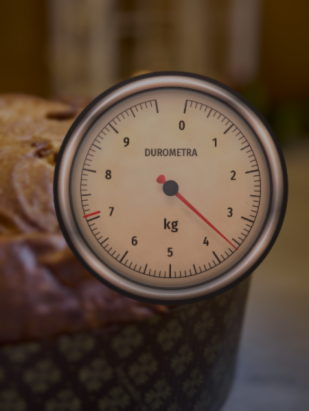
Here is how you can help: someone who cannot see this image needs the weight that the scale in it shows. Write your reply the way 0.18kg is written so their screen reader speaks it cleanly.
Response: 3.6kg
